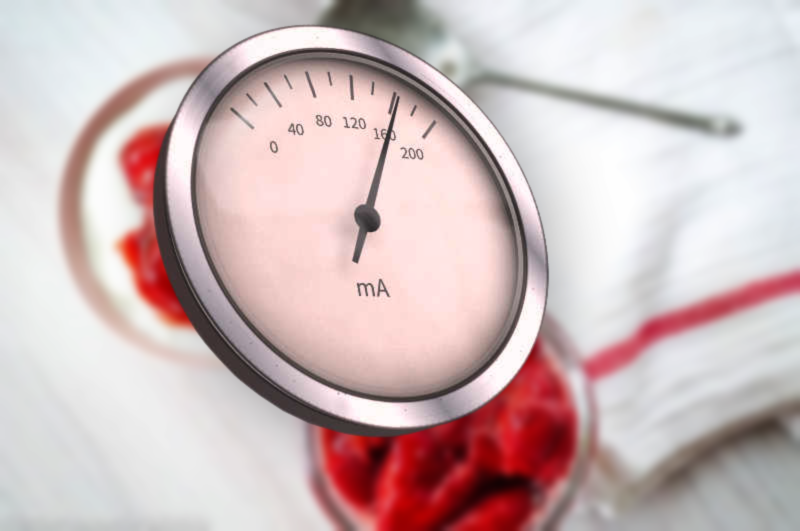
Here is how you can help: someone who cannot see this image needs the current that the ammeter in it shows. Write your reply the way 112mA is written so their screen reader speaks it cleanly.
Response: 160mA
